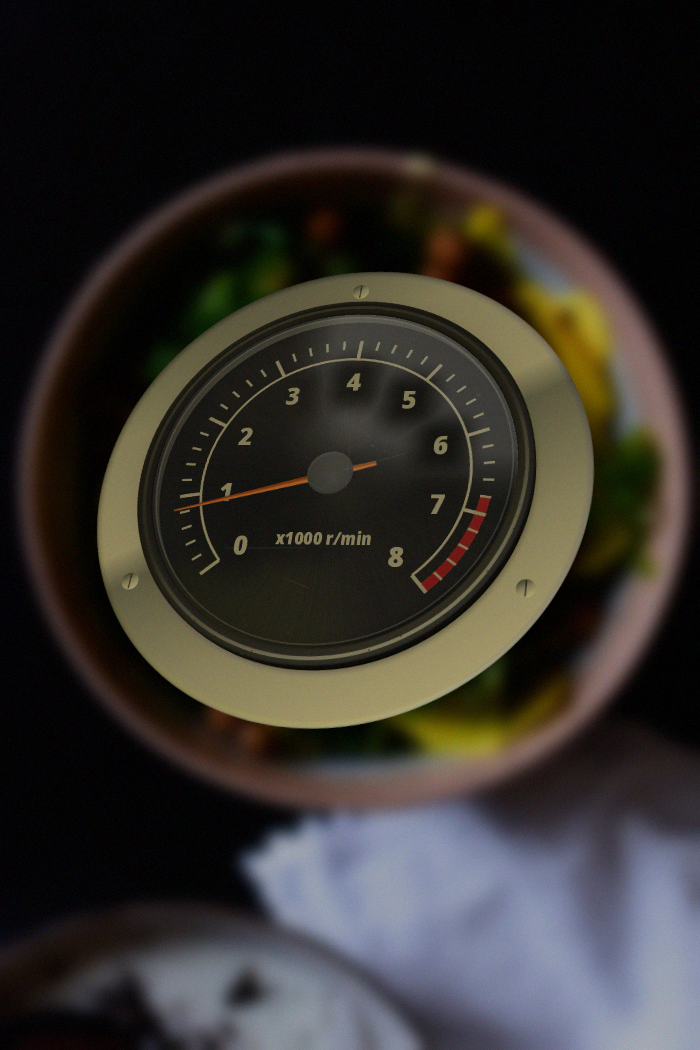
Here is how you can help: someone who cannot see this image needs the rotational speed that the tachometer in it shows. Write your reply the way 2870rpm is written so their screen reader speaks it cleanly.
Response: 800rpm
